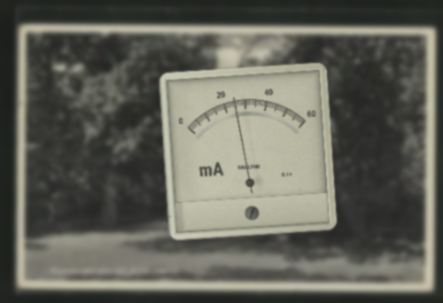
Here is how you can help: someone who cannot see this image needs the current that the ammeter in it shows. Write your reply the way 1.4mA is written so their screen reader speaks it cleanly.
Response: 25mA
